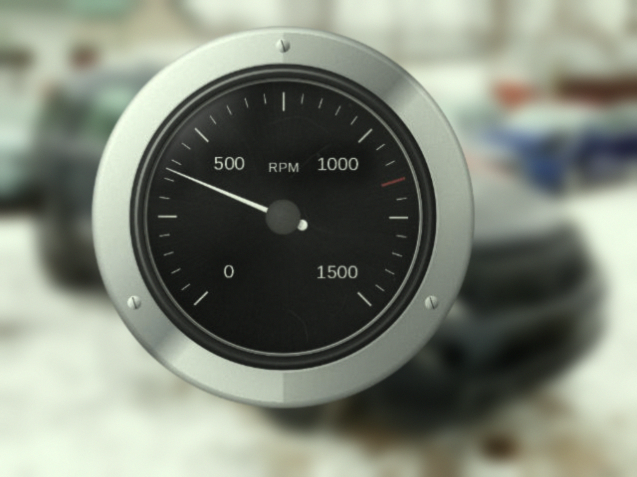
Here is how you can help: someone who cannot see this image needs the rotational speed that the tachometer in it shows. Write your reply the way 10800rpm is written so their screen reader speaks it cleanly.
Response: 375rpm
